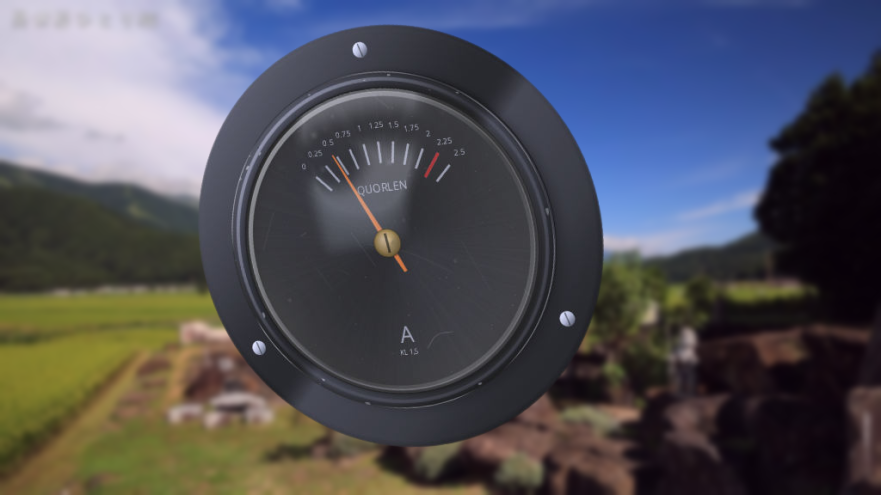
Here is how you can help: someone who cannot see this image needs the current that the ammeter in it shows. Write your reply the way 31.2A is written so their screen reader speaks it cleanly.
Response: 0.5A
